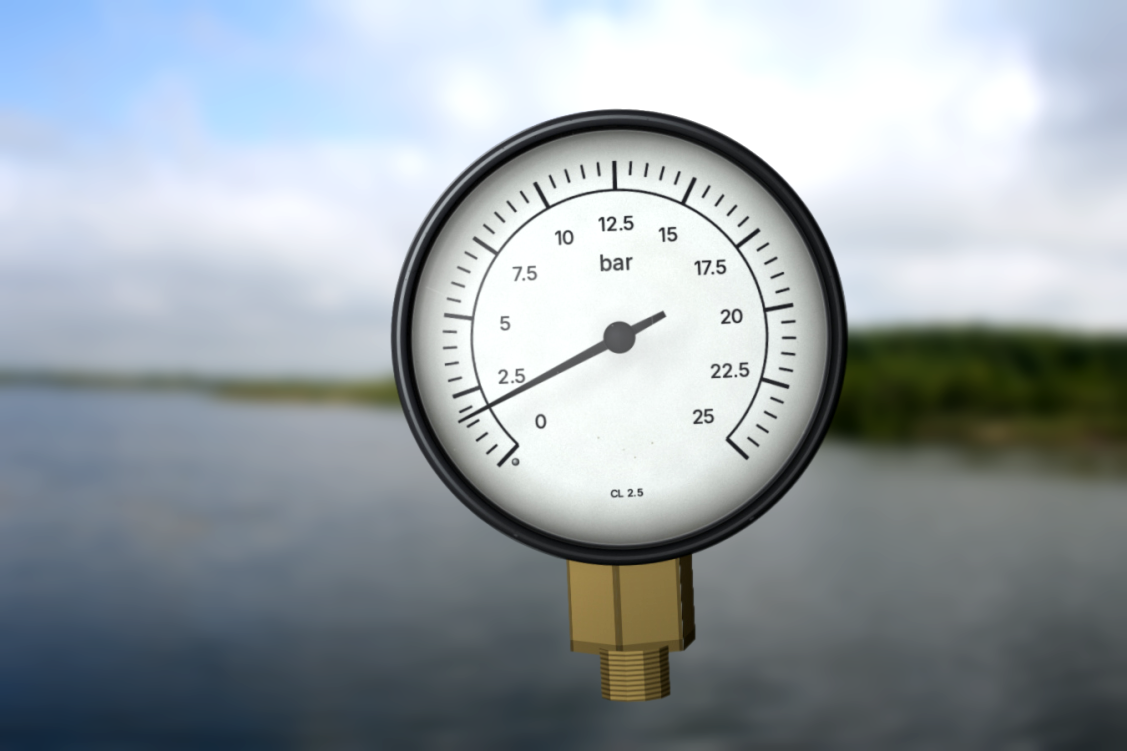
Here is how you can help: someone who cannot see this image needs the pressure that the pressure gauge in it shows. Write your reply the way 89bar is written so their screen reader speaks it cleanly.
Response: 1.75bar
